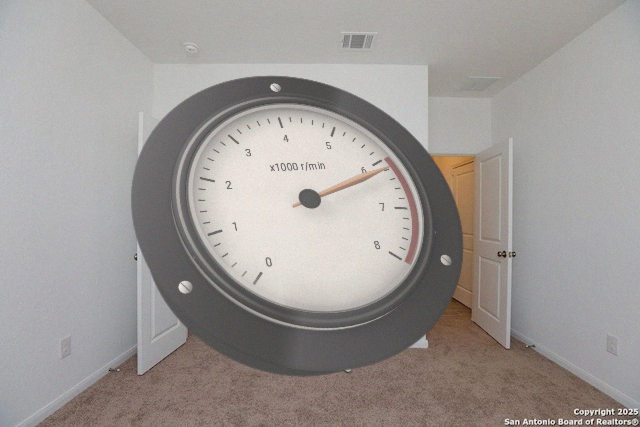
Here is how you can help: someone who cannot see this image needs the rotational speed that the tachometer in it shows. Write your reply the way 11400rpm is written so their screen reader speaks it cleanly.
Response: 6200rpm
